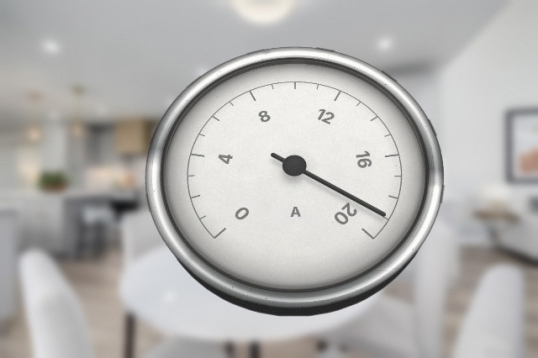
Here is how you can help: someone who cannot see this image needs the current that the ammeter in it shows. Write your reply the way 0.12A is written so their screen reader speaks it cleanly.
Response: 19A
